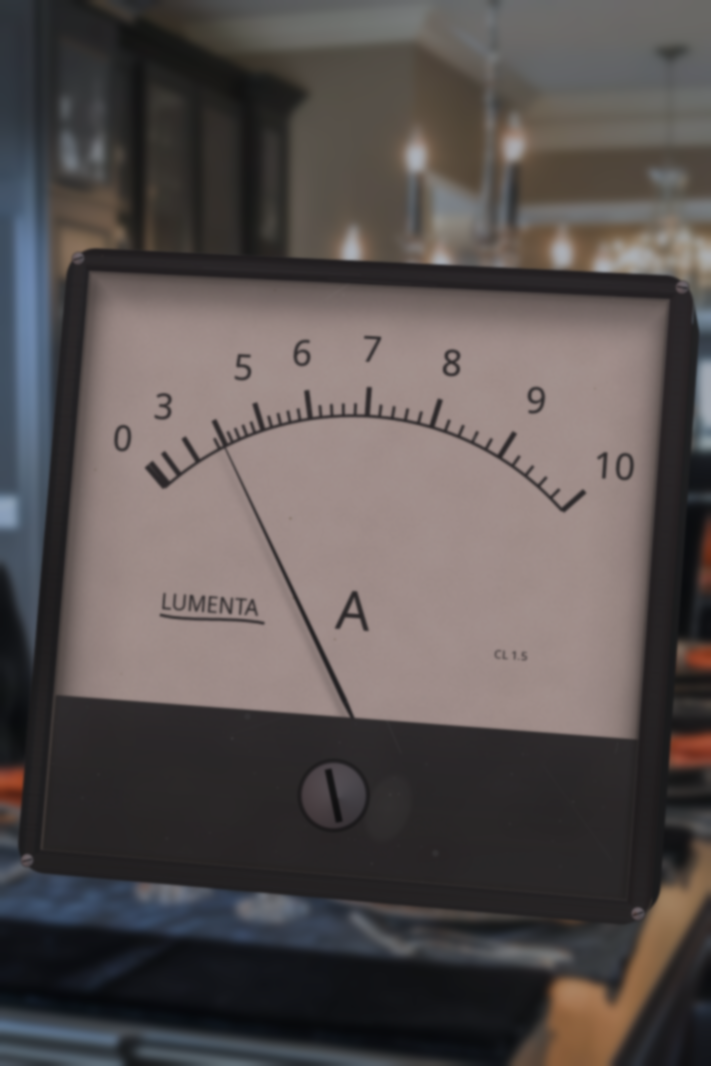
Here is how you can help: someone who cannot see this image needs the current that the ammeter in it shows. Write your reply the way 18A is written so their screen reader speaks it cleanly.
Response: 4A
